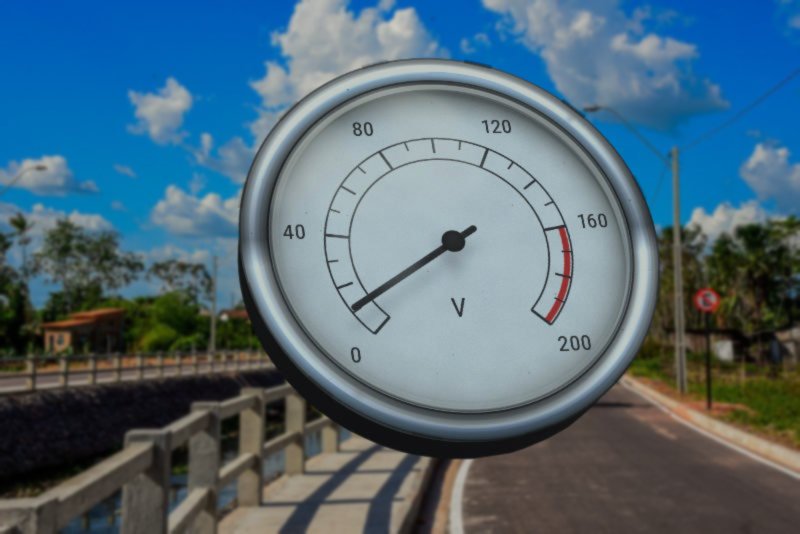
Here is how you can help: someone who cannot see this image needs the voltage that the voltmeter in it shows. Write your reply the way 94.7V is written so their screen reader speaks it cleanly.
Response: 10V
